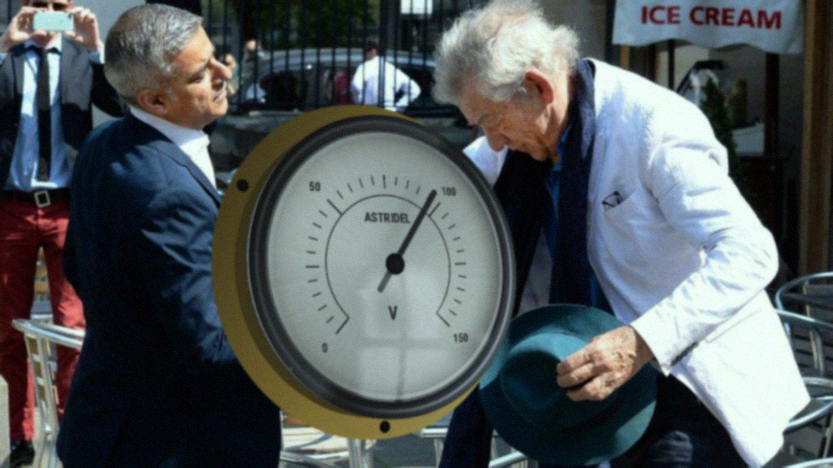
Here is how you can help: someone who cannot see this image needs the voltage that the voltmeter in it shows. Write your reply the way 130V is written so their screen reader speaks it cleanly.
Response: 95V
